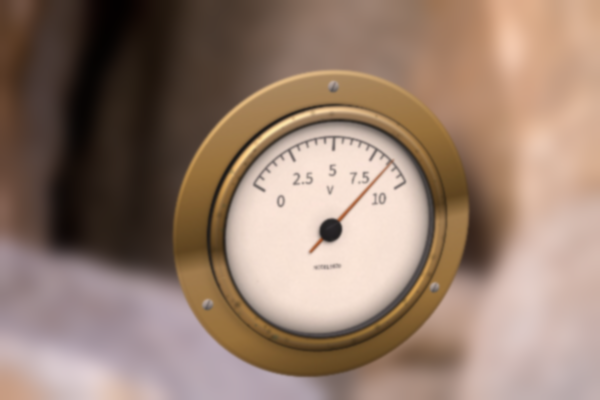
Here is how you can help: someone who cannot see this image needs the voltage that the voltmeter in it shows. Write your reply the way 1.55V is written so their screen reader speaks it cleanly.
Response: 8.5V
